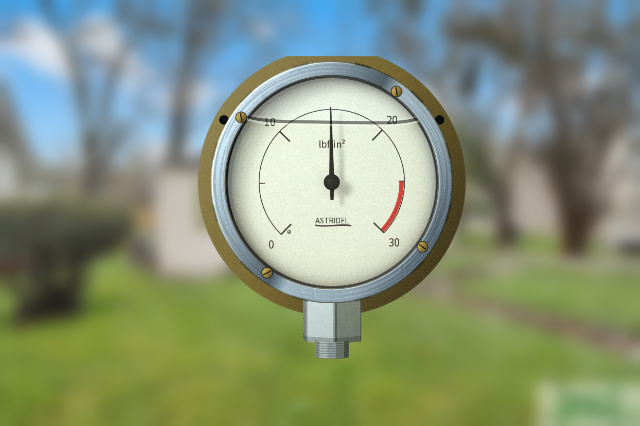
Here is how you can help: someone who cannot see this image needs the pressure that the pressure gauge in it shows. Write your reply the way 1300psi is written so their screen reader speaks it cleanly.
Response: 15psi
